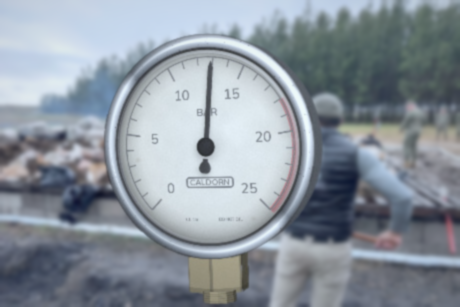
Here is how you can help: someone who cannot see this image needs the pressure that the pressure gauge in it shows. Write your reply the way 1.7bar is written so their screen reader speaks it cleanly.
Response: 13bar
